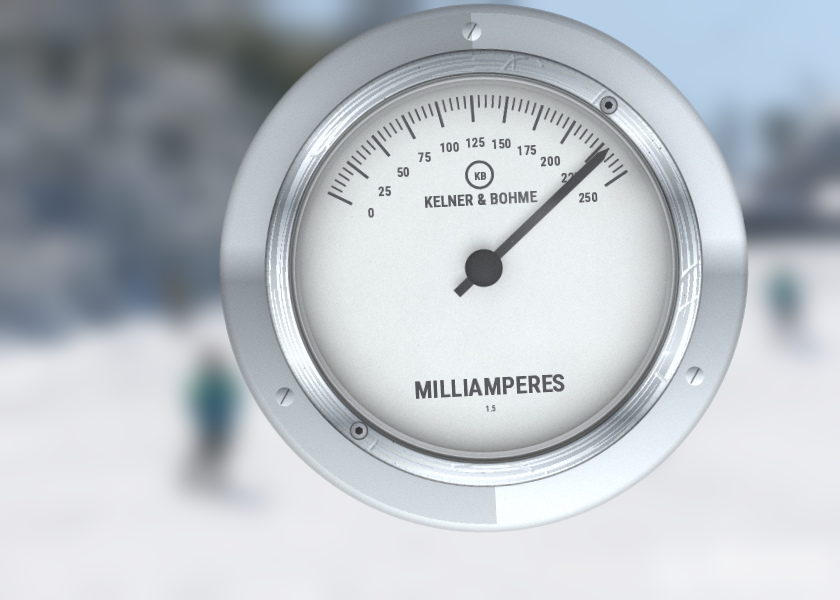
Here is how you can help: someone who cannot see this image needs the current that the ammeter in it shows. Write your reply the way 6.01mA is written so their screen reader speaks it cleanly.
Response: 230mA
